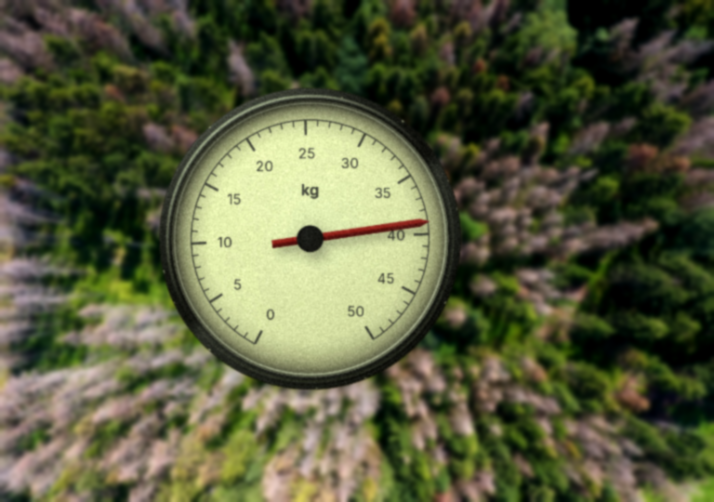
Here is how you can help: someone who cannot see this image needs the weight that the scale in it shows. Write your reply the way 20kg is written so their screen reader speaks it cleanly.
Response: 39kg
